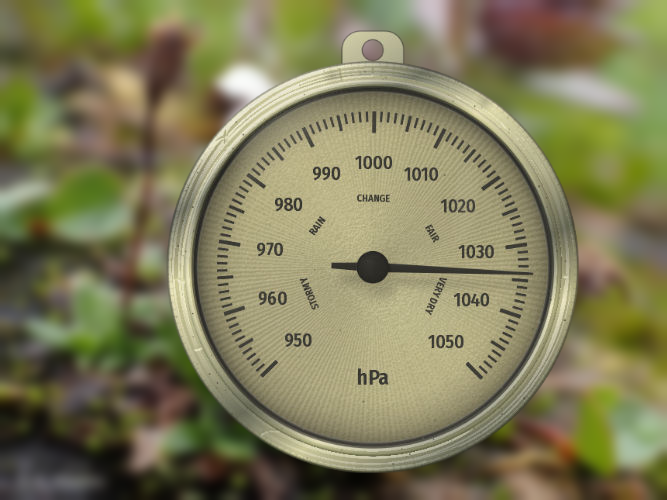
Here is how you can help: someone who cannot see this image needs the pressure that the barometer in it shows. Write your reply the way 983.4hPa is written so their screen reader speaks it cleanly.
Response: 1034hPa
